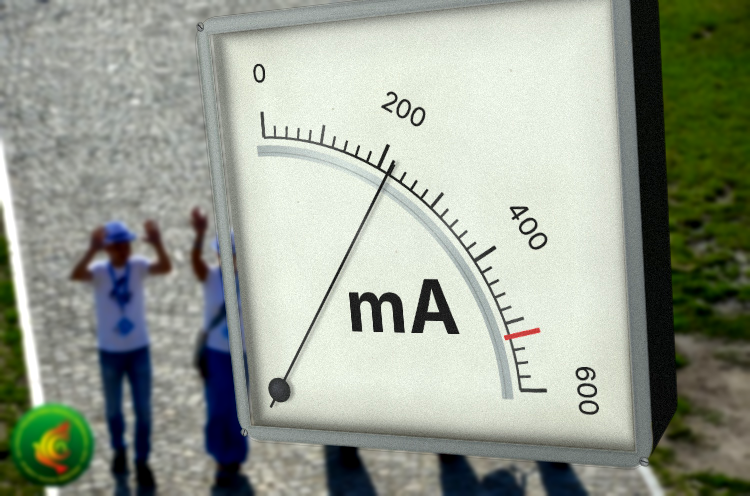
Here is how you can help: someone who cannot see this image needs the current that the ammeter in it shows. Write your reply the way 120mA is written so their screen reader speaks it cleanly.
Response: 220mA
